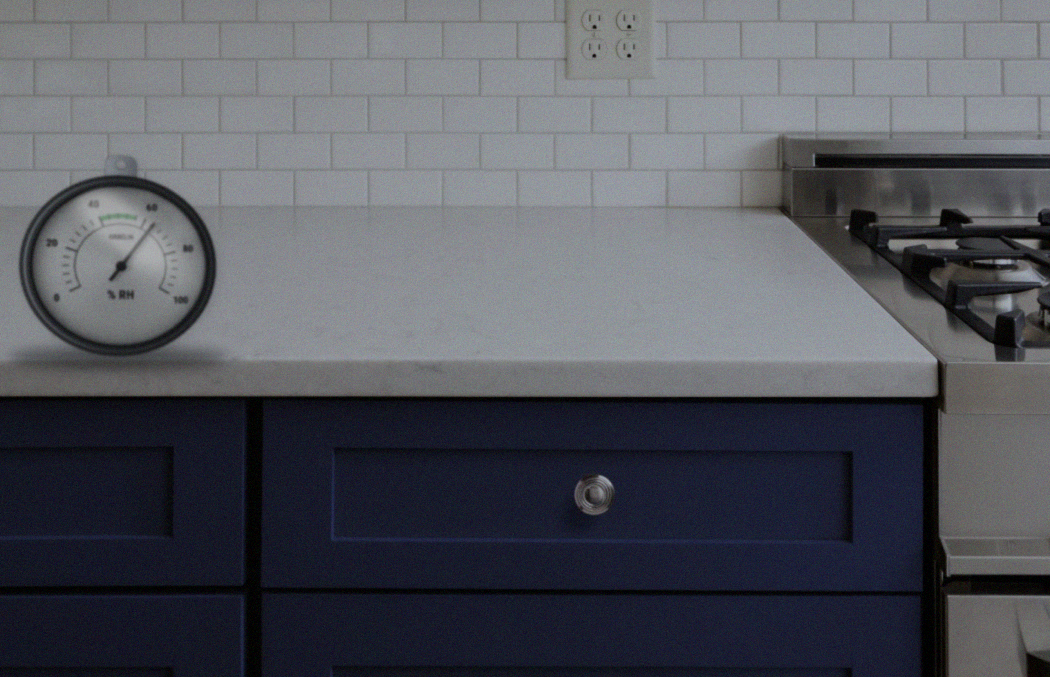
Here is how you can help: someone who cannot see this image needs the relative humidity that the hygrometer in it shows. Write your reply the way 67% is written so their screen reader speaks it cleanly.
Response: 64%
